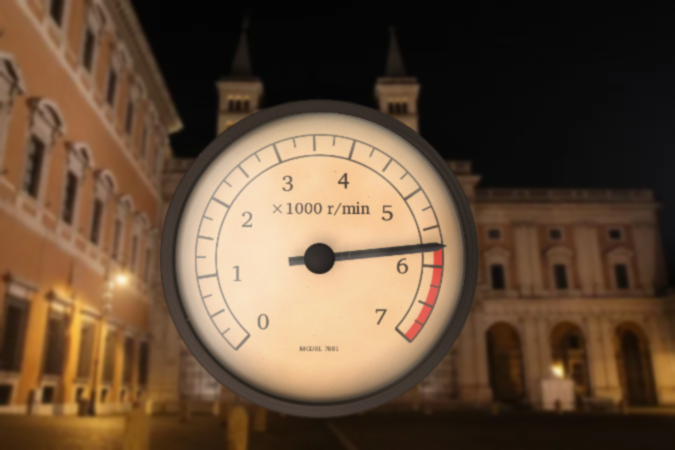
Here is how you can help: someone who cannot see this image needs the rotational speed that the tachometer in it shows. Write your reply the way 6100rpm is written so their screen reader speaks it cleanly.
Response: 5750rpm
